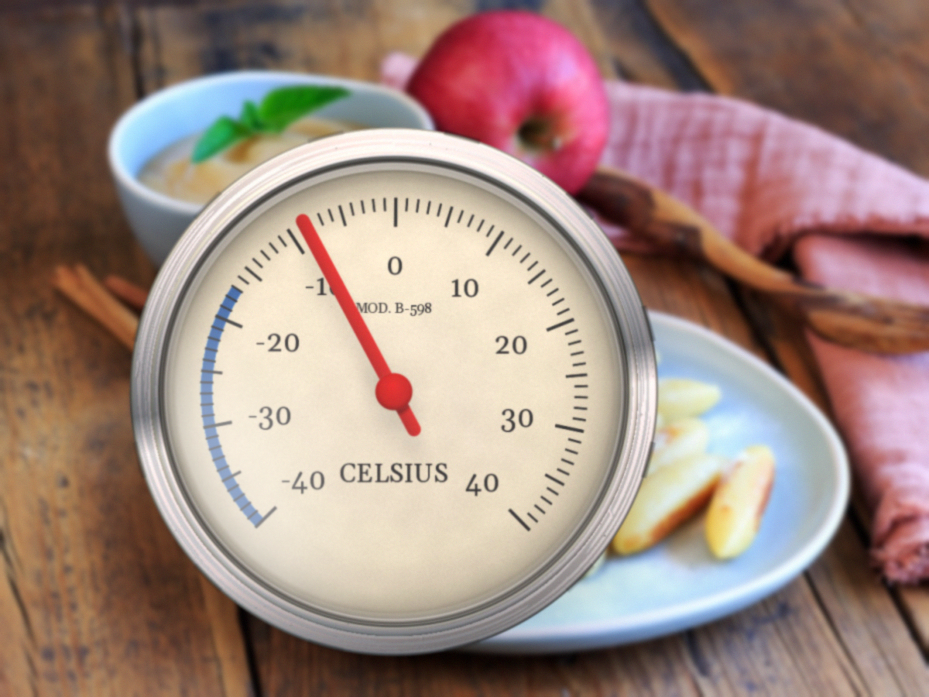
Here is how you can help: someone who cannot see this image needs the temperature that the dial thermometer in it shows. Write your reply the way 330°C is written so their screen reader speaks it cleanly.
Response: -8.5°C
